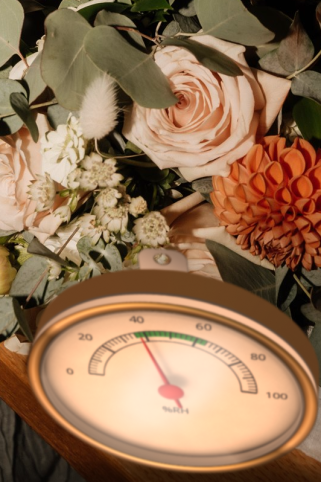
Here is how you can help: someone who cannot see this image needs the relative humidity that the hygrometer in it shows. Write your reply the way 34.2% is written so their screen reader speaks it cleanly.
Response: 40%
